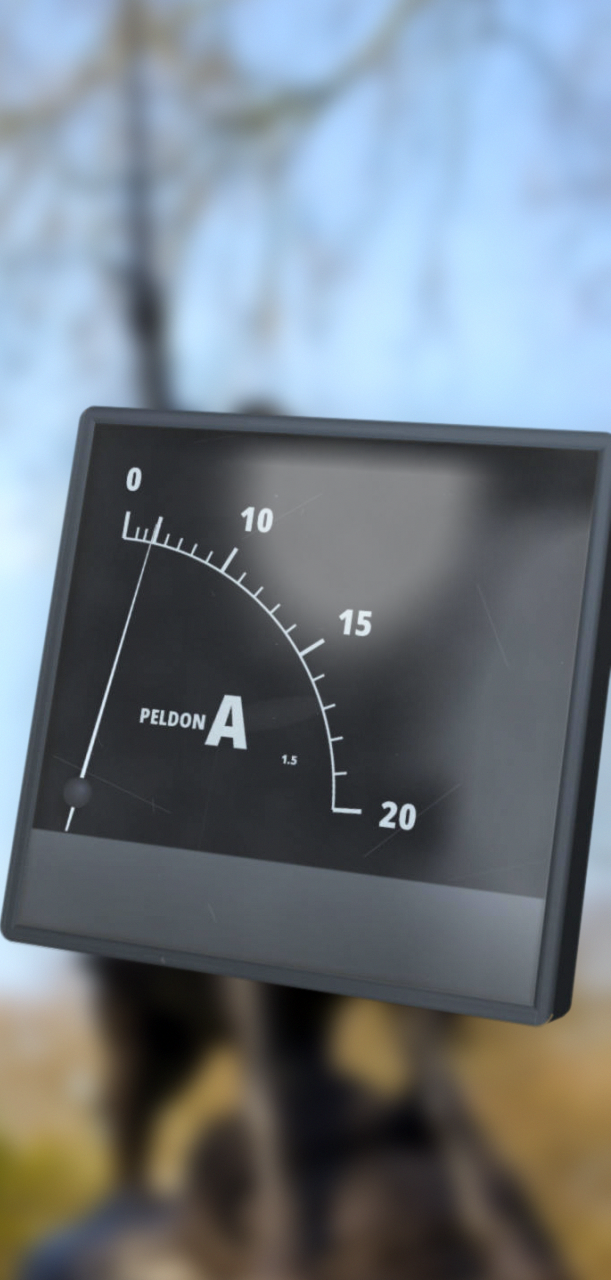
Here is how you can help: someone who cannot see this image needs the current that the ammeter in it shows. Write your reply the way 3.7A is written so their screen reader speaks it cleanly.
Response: 5A
